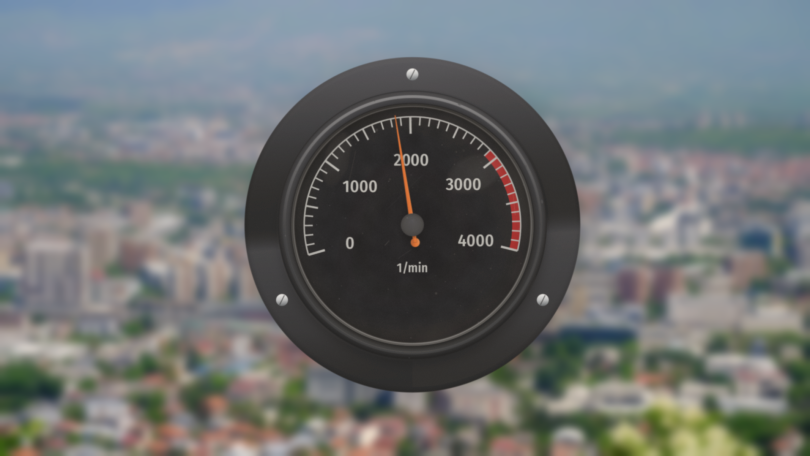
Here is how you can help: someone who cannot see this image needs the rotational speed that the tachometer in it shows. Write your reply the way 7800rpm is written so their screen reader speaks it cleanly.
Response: 1850rpm
